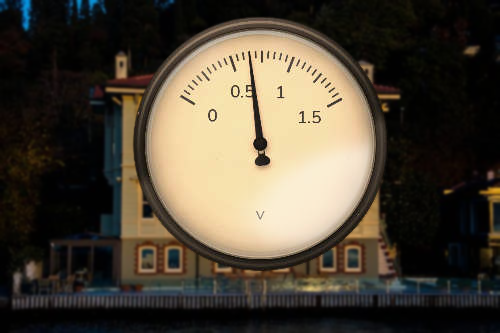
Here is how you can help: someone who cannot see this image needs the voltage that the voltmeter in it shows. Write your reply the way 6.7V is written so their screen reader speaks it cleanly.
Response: 0.65V
